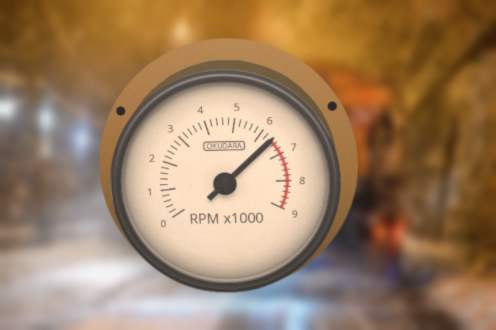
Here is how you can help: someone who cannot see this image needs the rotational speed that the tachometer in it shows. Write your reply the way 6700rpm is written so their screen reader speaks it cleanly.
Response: 6400rpm
